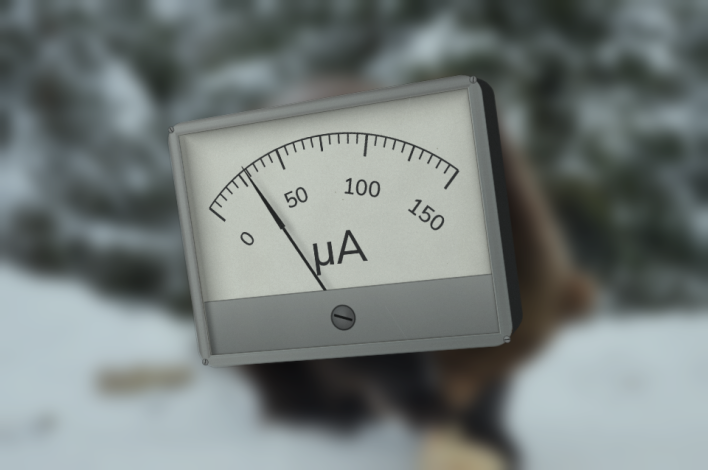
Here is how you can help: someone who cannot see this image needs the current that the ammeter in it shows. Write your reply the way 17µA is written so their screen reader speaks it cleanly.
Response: 30µA
